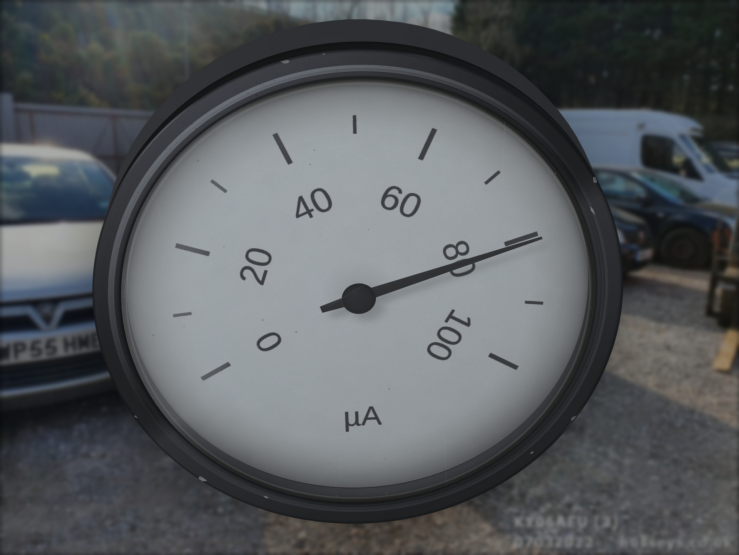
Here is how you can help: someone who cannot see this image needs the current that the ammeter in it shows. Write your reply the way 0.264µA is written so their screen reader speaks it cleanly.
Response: 80µA
